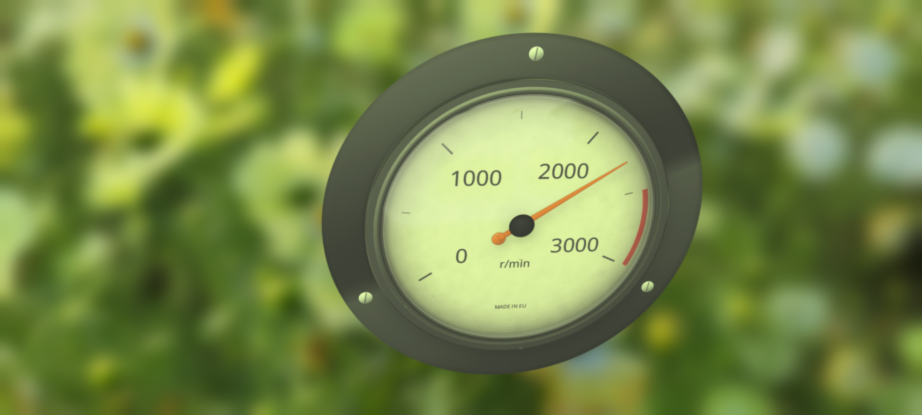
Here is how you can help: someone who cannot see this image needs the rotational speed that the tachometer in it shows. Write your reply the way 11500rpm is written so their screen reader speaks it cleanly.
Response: 2250rpm
